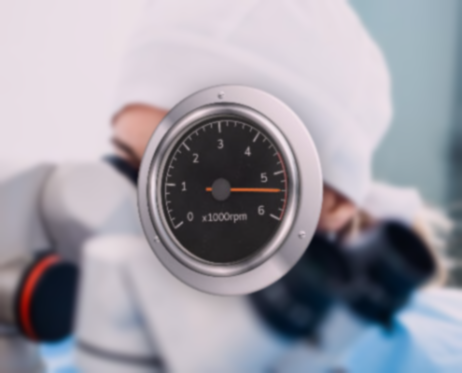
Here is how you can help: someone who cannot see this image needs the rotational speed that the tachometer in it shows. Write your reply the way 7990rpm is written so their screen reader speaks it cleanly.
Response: 5400rpm
